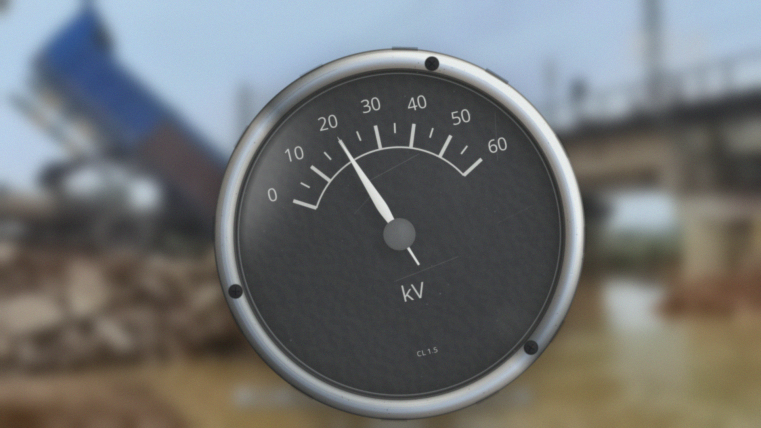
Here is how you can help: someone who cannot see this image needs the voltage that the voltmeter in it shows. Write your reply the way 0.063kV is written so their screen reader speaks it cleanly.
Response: 20kV
